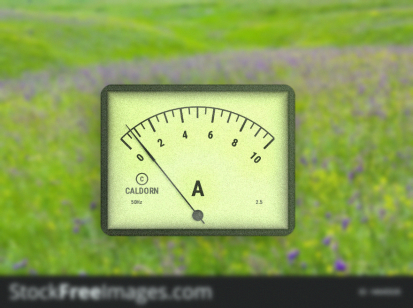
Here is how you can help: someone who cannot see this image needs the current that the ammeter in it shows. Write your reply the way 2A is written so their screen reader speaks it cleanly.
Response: 0.75A
